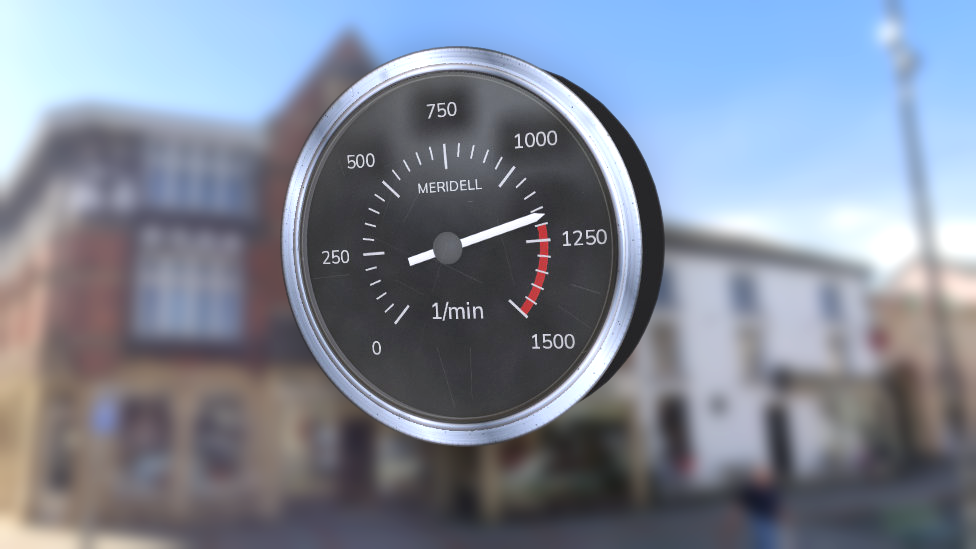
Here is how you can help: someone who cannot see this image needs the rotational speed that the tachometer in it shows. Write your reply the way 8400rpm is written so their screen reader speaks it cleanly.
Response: 1175rpm
